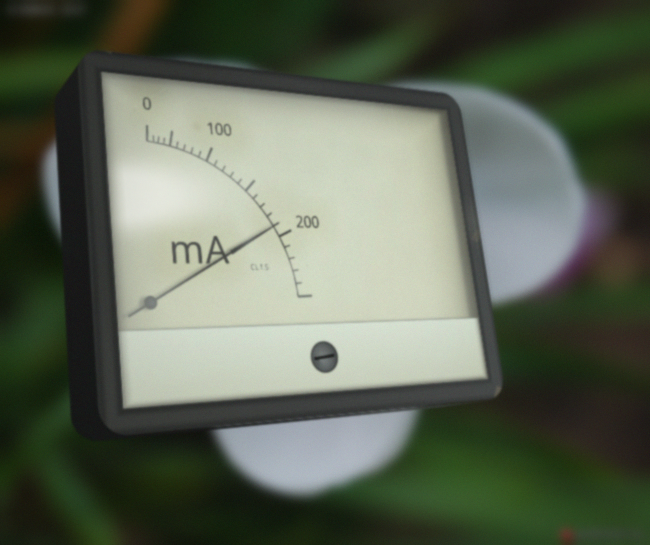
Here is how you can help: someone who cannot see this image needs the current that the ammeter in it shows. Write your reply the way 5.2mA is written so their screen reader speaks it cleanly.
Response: 190mA
